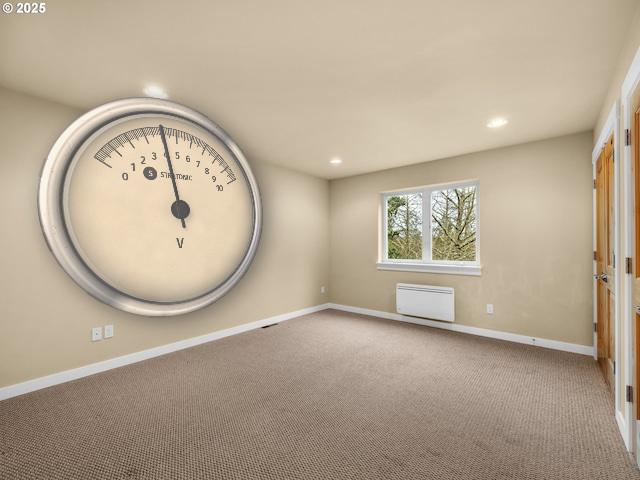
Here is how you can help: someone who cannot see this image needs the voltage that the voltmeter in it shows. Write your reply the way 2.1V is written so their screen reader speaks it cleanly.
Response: 4V
